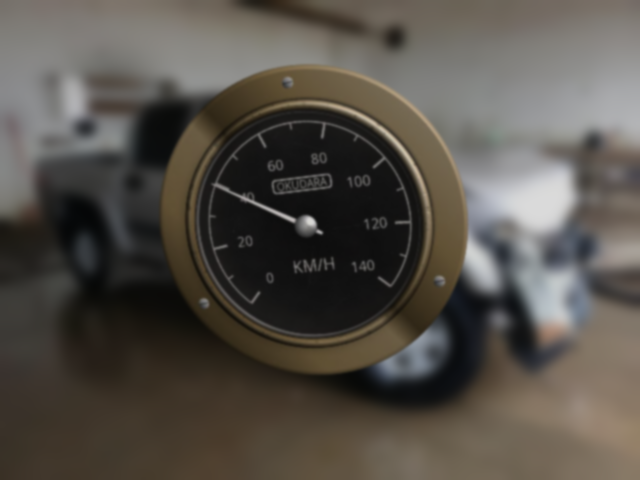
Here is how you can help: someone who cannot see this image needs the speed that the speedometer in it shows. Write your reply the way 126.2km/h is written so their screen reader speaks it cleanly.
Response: 40km/h
